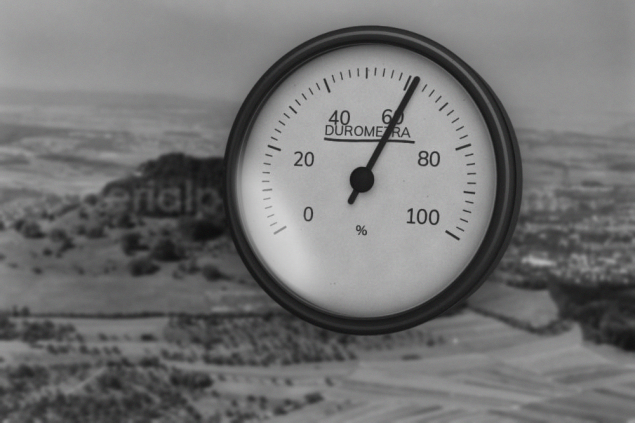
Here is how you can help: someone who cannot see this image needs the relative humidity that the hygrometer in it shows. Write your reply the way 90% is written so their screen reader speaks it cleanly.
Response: 62%
